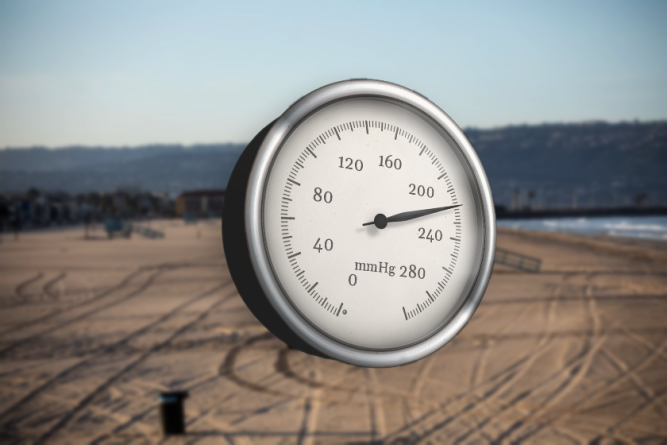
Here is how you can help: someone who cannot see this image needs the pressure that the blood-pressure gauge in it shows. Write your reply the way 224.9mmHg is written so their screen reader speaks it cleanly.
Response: 220mmHg
